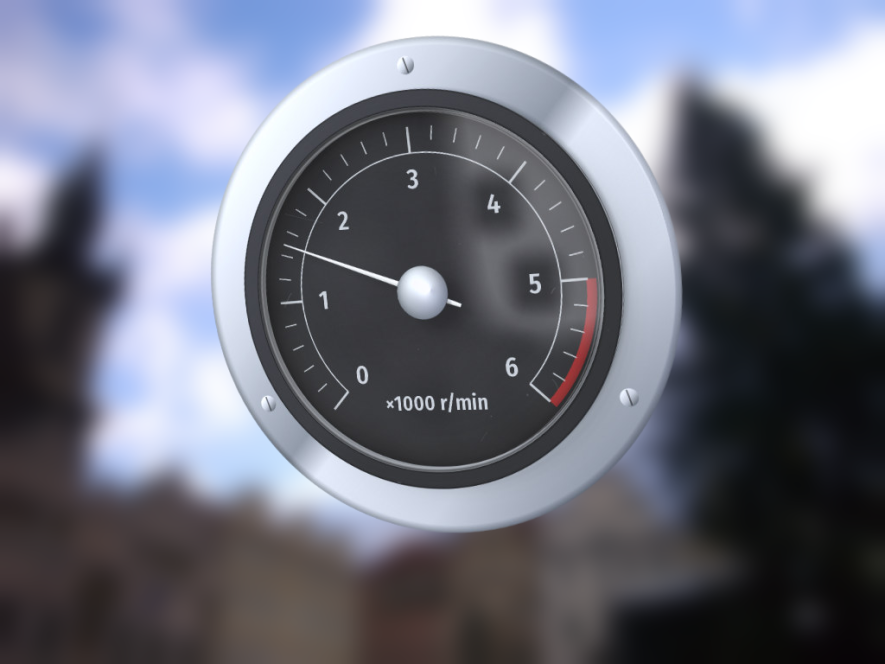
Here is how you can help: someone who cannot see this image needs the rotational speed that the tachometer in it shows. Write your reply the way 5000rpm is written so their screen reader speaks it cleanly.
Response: 1500rpm
